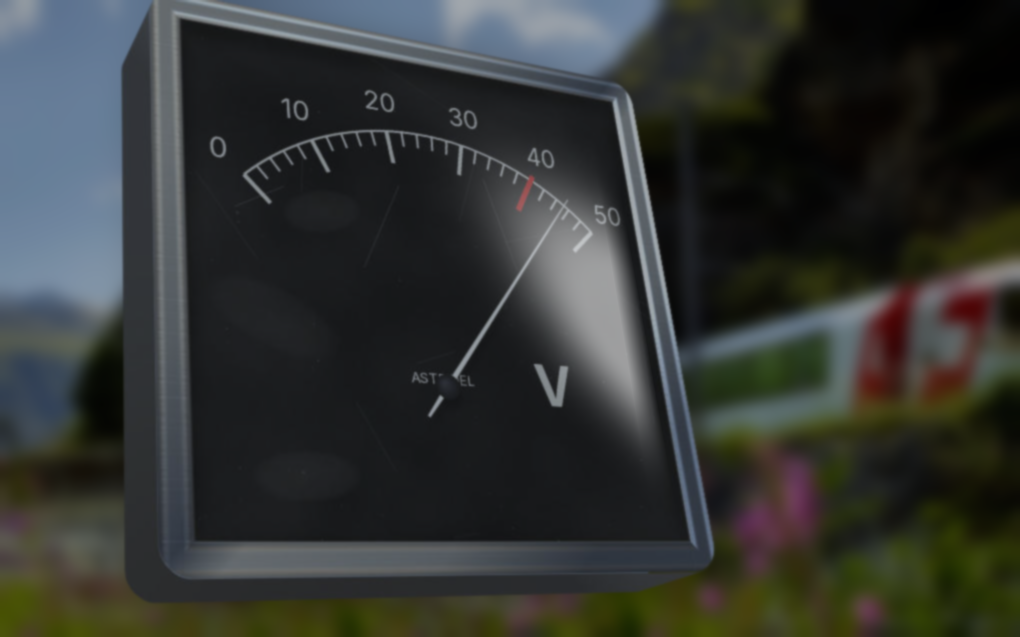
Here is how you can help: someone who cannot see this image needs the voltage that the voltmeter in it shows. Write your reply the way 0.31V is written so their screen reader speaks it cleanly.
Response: 45V
